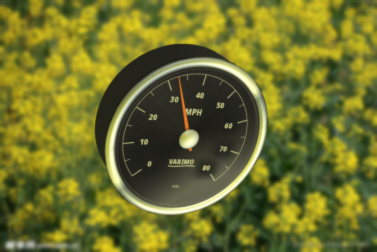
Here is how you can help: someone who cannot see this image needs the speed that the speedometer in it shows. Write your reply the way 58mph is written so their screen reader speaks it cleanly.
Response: 32.5mph
